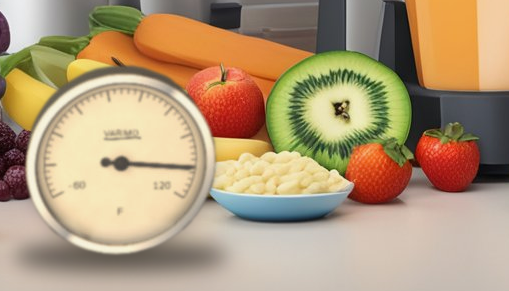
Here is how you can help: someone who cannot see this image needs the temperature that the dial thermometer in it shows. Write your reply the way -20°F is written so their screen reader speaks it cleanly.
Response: 100°F
